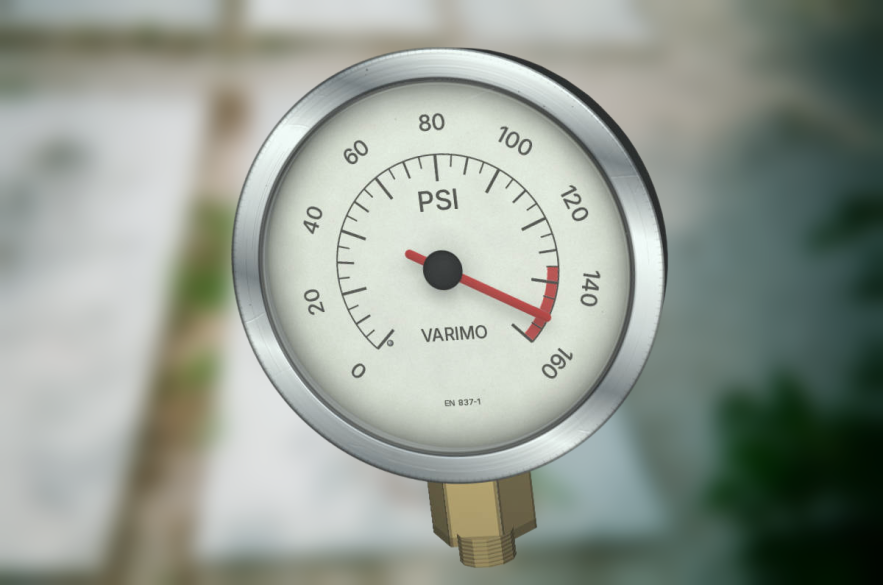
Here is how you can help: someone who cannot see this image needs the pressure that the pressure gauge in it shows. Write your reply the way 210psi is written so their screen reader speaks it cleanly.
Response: 150psi
